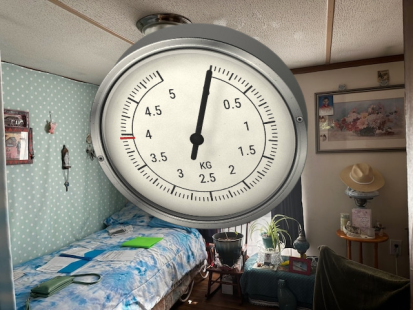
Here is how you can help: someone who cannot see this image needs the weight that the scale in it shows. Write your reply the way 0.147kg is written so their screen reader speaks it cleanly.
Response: 0kg
